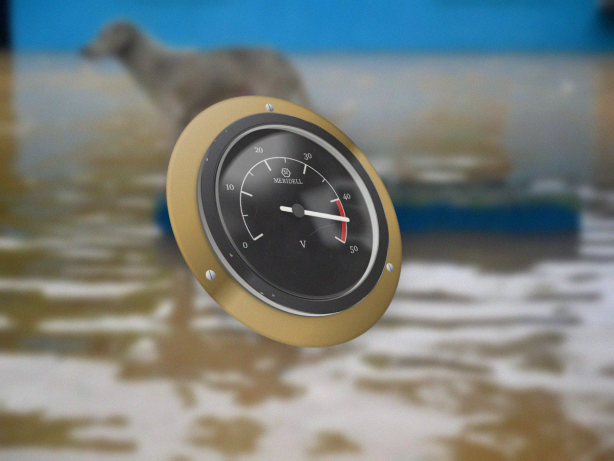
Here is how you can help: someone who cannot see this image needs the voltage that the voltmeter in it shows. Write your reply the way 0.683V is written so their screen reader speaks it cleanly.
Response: 45V
